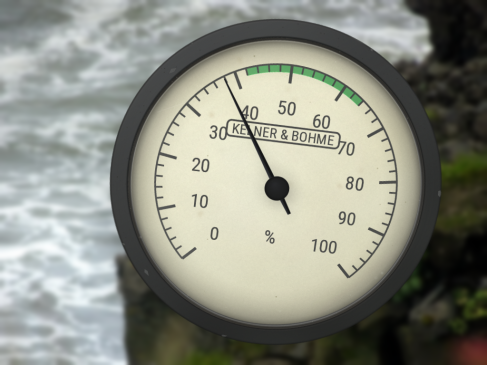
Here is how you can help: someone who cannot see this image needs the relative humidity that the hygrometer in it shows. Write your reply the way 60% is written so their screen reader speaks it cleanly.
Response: 38%
